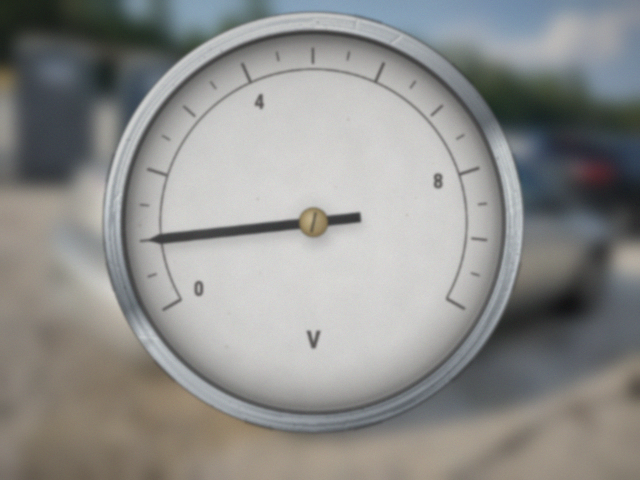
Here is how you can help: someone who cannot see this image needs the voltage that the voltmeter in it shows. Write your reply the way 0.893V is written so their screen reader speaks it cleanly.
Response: 1V
